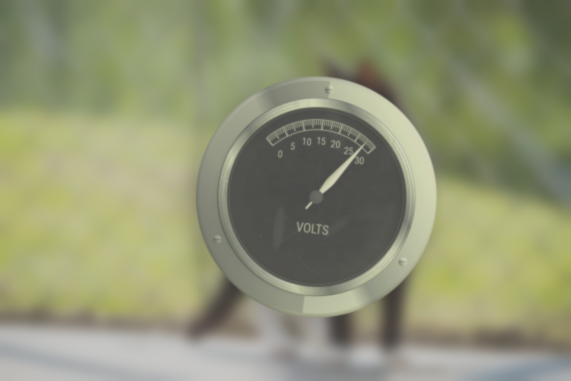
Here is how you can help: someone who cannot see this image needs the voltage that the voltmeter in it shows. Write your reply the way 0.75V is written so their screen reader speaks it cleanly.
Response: 27.5V
